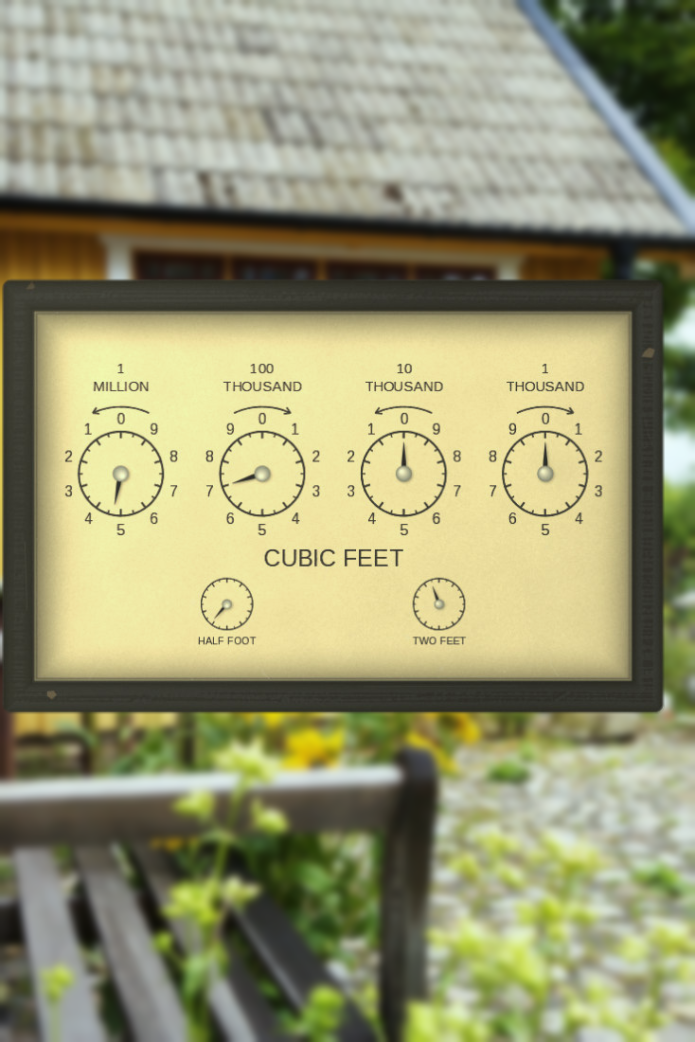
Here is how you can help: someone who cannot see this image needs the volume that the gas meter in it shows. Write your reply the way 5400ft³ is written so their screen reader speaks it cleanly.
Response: 470000ft³
